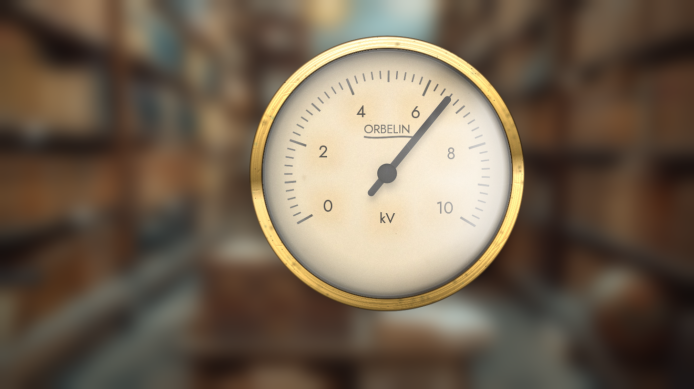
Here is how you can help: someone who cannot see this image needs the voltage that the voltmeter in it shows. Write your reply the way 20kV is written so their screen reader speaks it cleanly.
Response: 6.6kV
